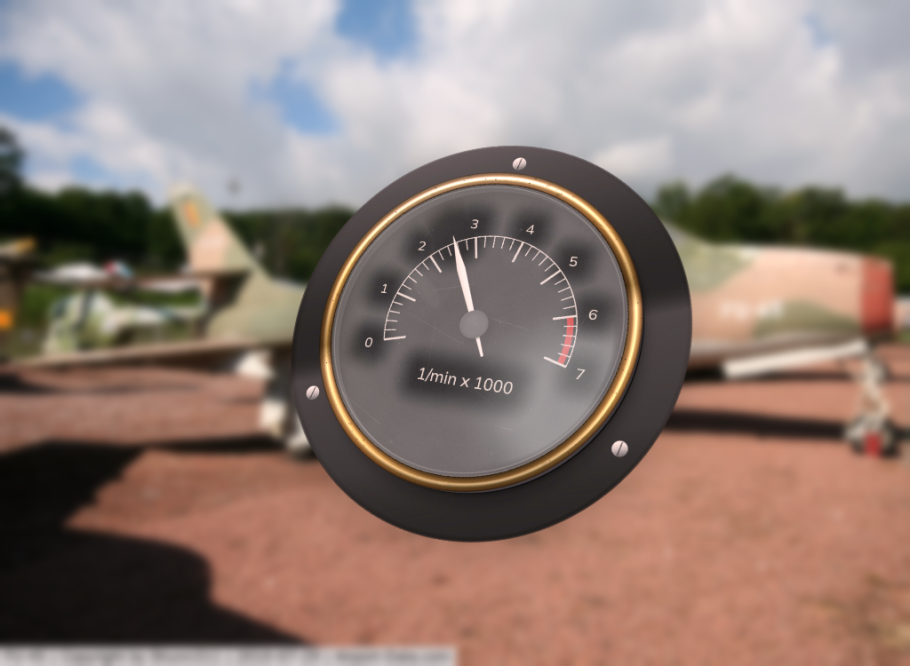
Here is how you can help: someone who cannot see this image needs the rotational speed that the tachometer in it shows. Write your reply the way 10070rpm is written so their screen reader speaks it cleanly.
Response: 2600rpm
